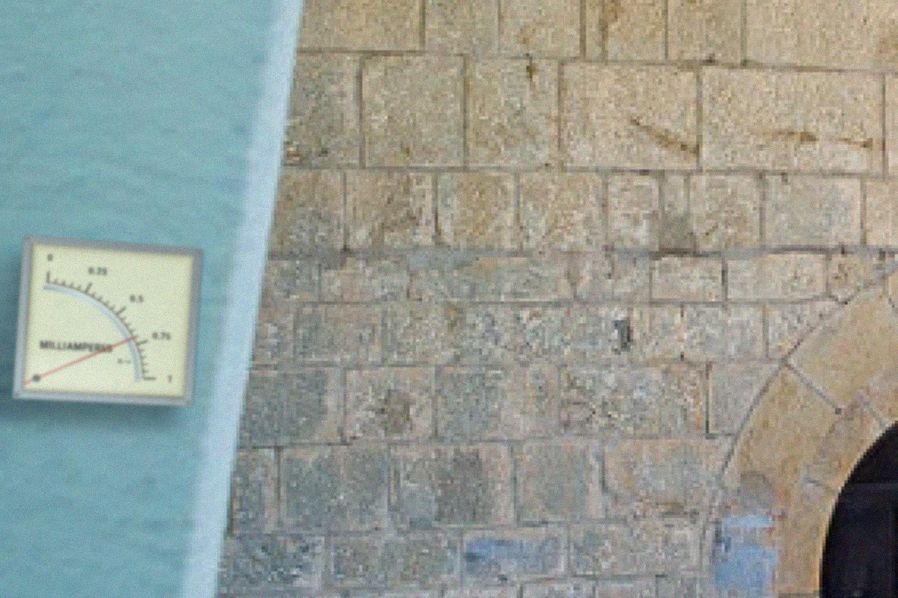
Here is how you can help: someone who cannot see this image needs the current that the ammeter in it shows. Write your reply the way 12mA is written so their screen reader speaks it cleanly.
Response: 0.7mA
